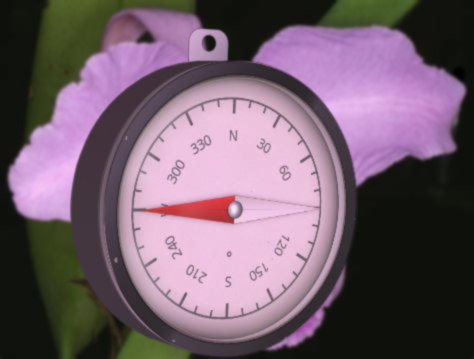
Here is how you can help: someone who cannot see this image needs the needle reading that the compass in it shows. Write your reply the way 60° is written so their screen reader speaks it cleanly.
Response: 270°
